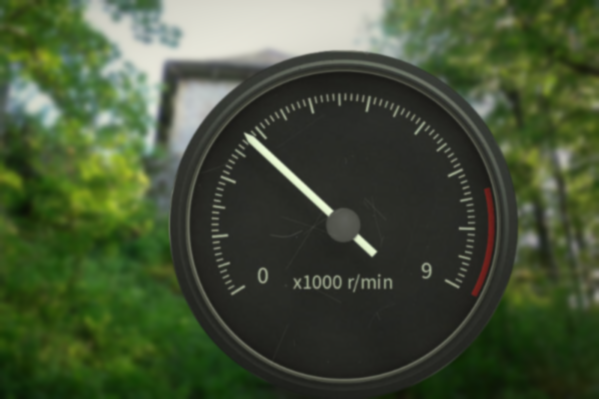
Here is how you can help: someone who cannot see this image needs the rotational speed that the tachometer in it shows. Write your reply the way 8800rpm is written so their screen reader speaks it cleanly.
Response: 2800rpm
